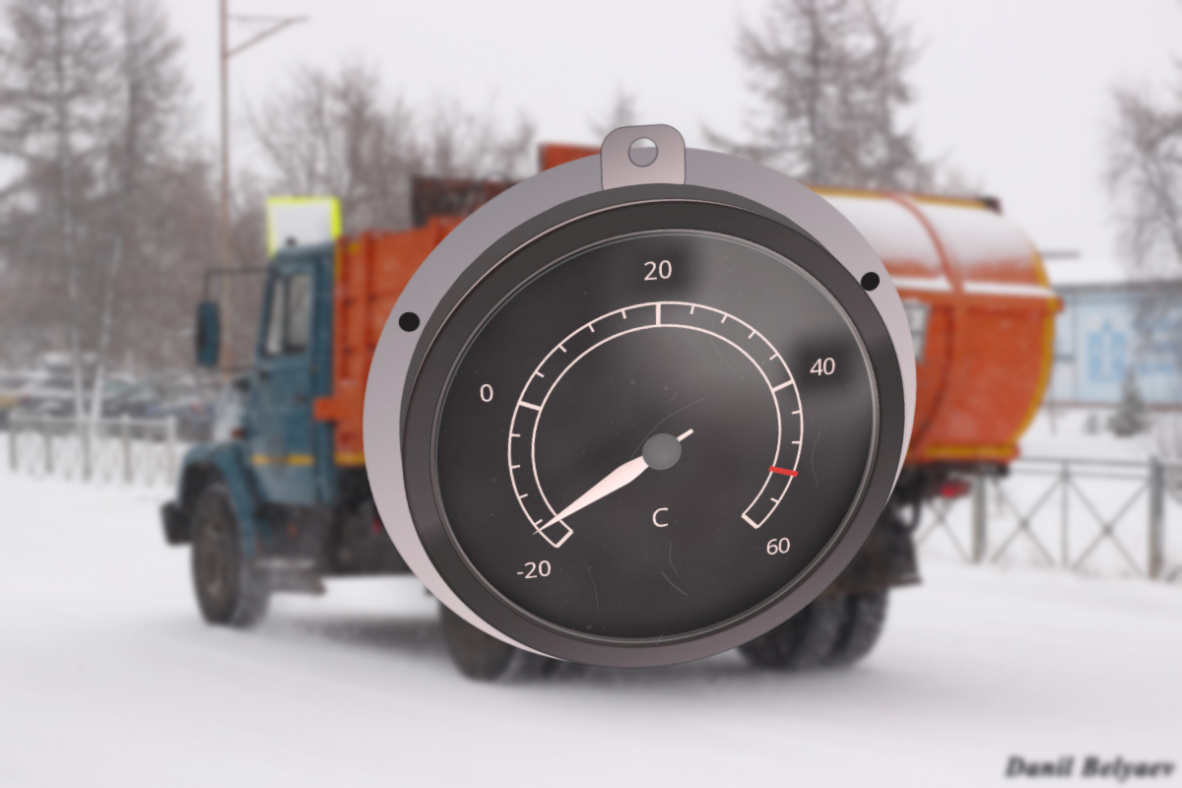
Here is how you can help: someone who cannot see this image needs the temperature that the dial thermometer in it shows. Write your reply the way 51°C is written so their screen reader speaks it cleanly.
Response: -16°C
